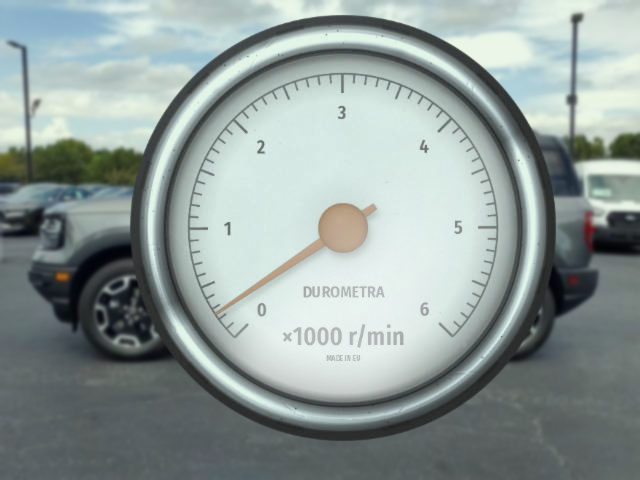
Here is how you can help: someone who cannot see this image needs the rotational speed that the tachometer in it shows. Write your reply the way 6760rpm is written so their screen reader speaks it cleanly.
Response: 250rpm
